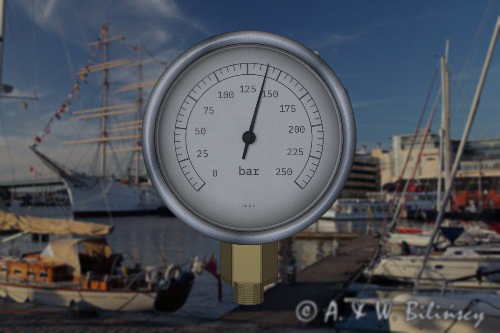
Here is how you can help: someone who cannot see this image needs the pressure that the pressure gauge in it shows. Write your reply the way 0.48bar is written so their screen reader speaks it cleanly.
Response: 140bar
